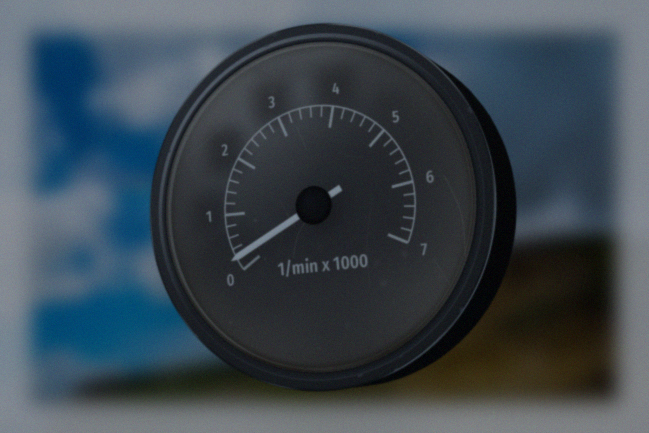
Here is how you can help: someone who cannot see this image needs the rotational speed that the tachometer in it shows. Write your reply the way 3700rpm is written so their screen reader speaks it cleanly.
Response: 200rpm
